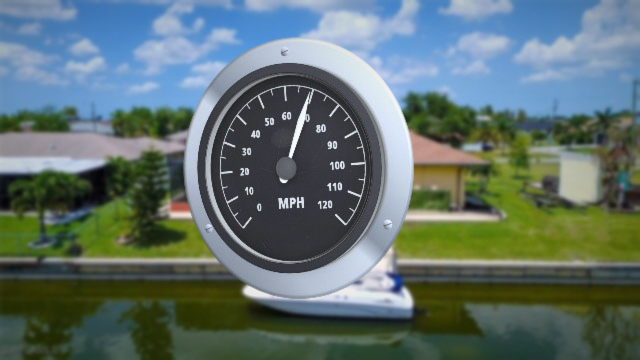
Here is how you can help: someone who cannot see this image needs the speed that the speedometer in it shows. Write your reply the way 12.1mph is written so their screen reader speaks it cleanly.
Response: 70mph
